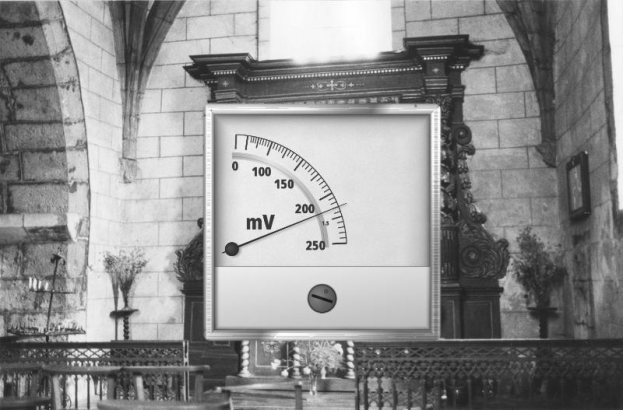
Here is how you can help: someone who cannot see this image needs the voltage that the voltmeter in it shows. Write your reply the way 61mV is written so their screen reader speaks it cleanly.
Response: 215mV
